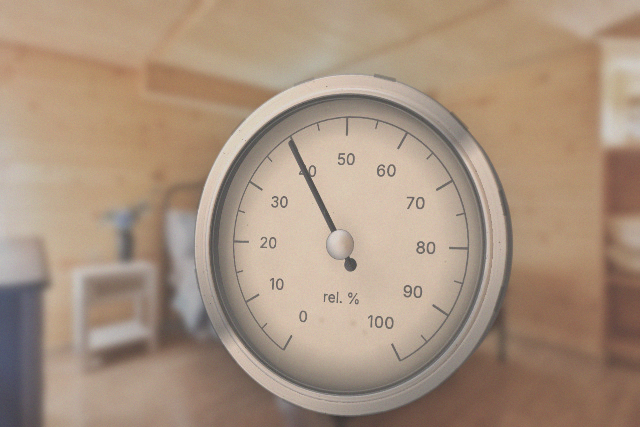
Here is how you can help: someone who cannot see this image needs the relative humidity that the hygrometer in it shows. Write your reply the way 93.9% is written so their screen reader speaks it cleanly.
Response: 40%
